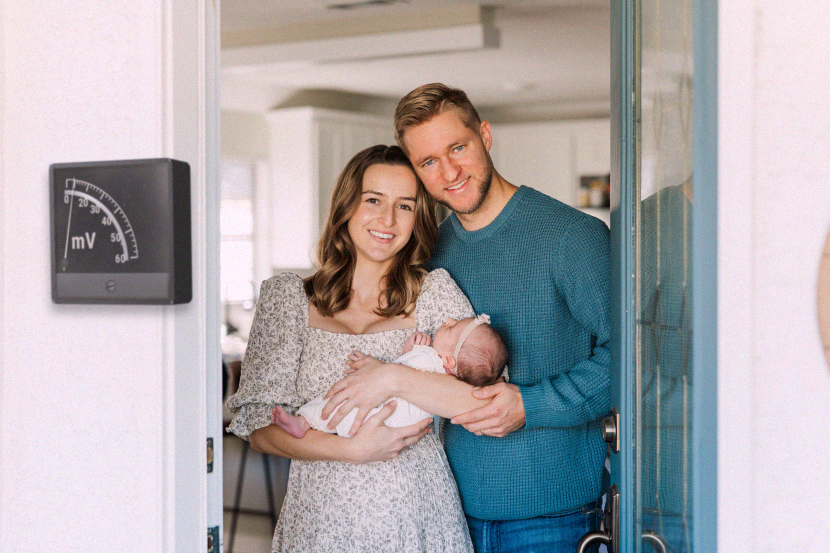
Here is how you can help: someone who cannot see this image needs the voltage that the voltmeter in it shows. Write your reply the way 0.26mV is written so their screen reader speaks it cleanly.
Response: 10mV
